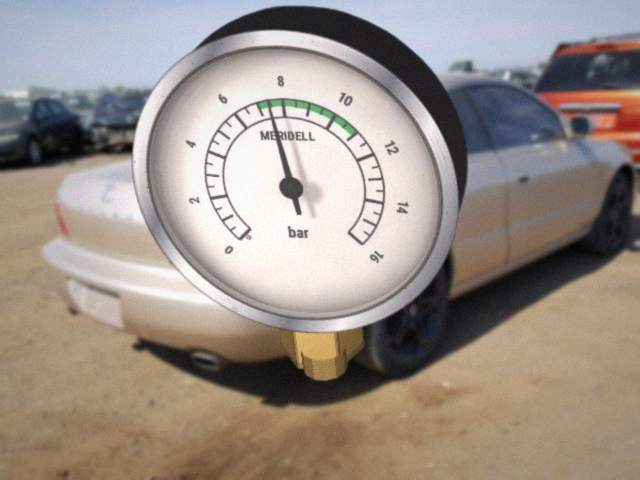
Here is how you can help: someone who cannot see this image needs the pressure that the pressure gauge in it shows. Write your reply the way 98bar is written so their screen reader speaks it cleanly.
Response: 7.5bar
